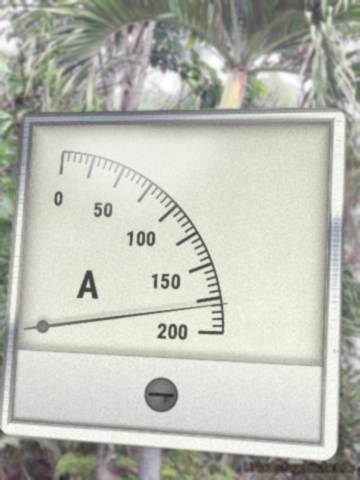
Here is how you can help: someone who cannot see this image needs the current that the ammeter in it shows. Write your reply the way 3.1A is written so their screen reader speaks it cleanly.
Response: 180A
